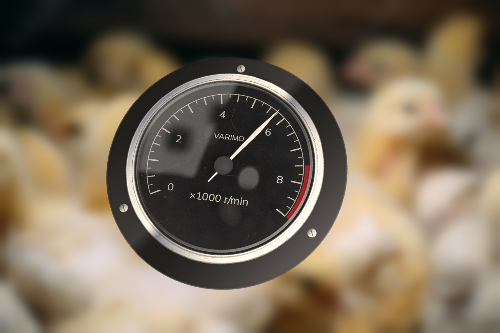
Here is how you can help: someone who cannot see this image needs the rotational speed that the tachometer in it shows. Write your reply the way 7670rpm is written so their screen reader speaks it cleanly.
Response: 5750rpm
